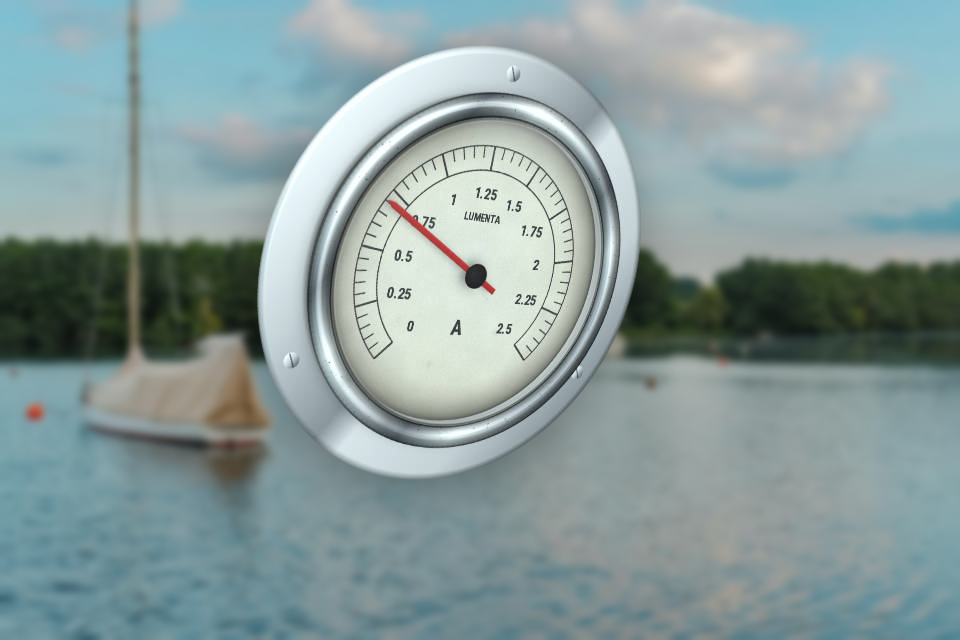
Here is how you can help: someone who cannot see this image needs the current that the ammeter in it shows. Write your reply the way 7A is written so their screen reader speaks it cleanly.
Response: 0.7A
